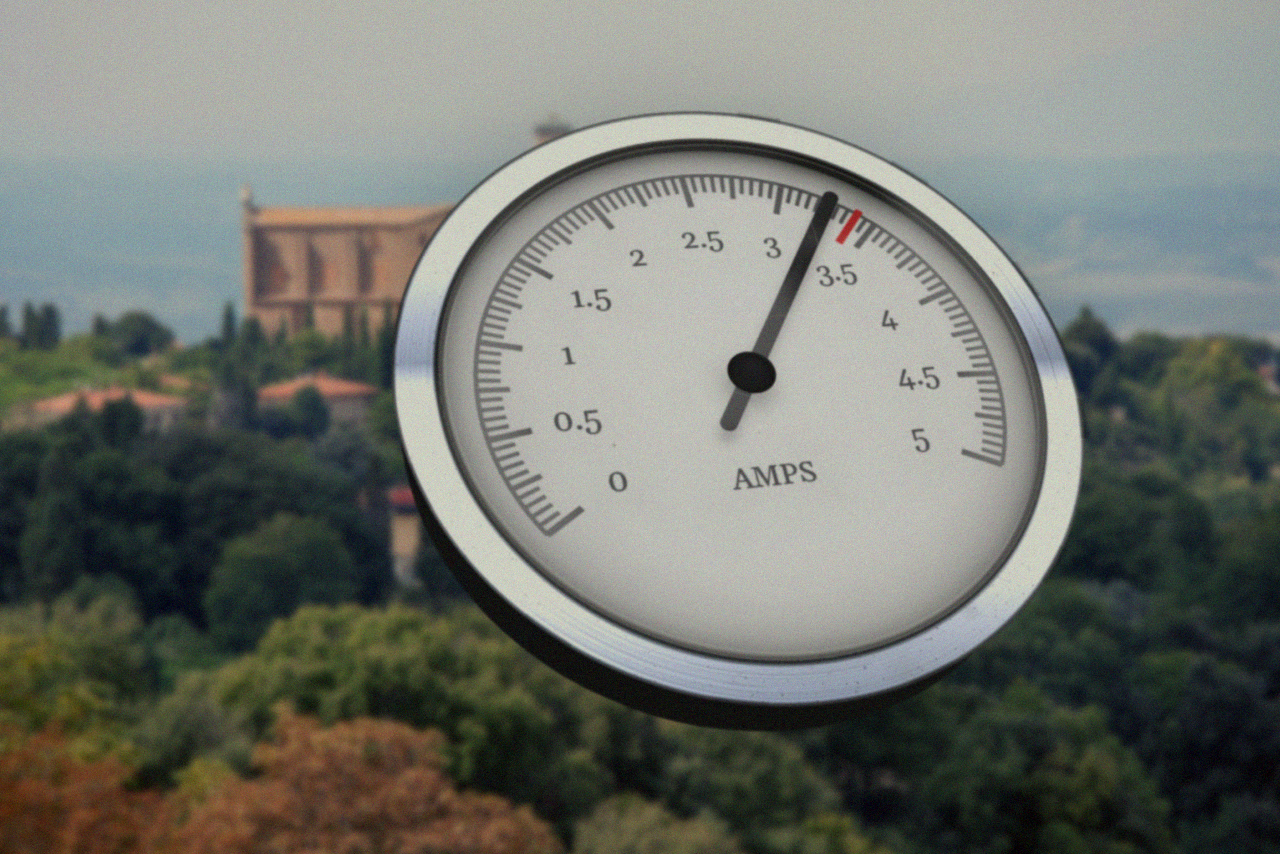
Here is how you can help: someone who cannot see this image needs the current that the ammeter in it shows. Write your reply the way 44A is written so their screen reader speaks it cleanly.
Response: 3.25A
